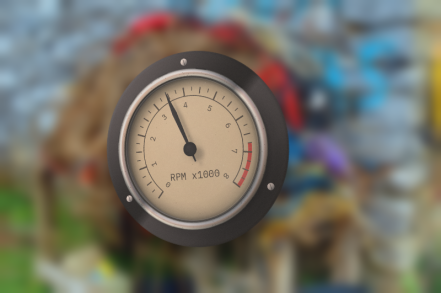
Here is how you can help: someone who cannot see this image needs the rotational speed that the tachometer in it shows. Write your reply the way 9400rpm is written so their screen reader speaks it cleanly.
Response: 3500rpm
